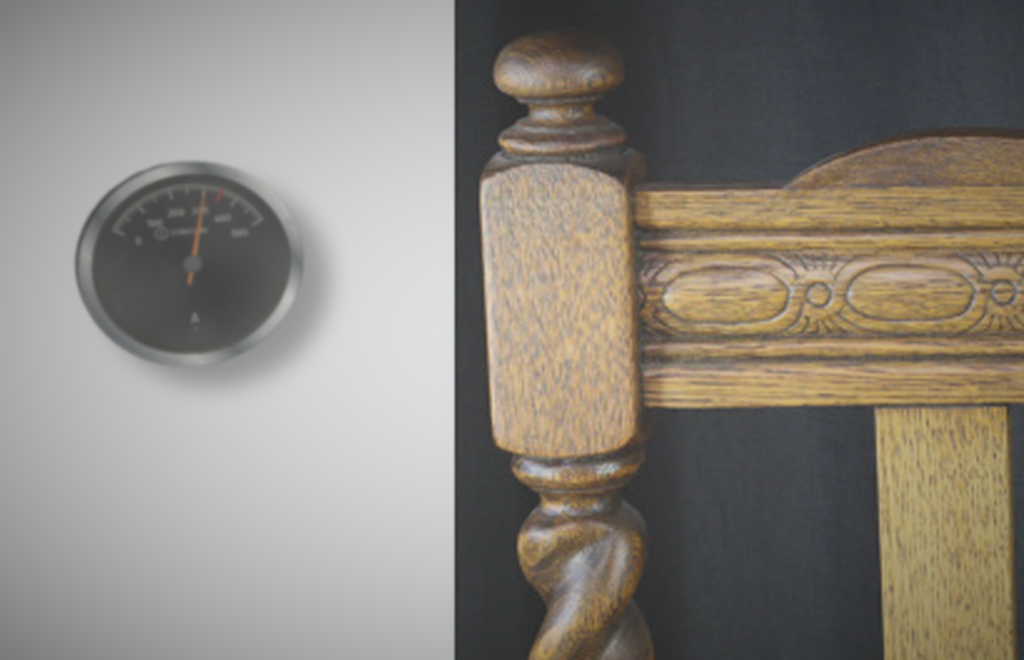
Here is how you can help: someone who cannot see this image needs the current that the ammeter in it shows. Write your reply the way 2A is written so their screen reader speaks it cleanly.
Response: 300A
